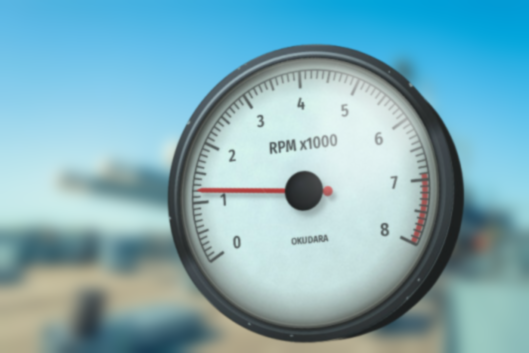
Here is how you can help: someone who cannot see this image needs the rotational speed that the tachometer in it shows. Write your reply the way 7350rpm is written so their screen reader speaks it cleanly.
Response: 1200rpm
